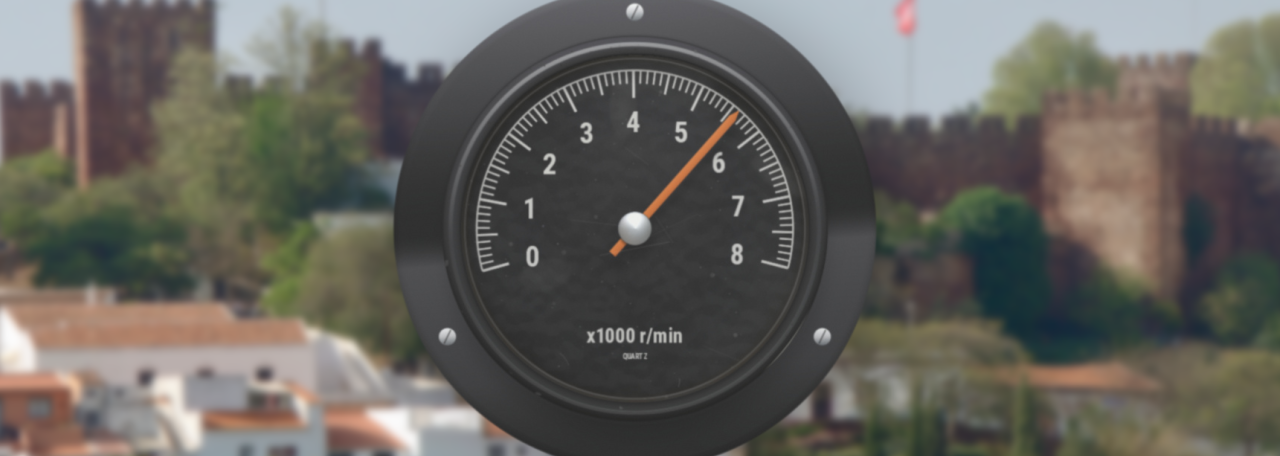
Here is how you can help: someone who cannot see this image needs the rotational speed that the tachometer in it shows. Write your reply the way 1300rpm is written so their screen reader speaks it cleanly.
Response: 5600rpm
